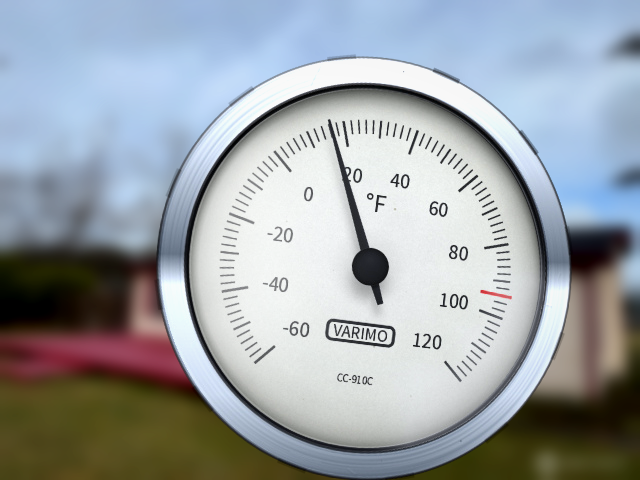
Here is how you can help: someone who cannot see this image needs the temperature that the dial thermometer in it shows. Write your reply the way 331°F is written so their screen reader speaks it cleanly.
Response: 16°F
